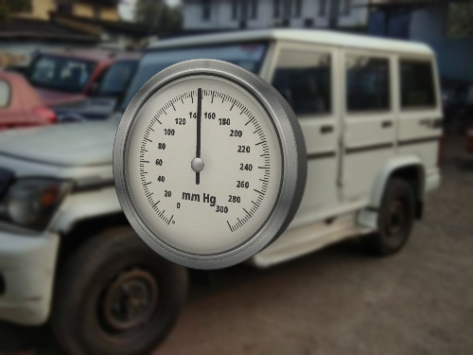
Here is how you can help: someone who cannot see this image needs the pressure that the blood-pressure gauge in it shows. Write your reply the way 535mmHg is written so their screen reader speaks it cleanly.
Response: 150mmHg
